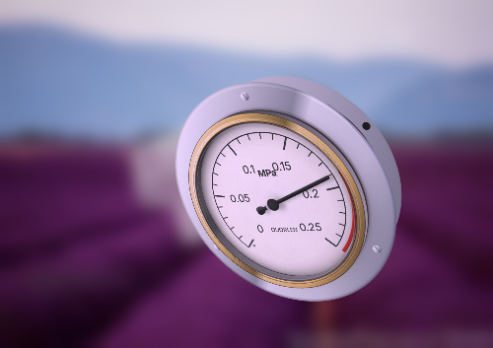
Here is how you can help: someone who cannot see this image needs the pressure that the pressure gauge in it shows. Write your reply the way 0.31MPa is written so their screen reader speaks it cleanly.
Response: 0.19MPa
